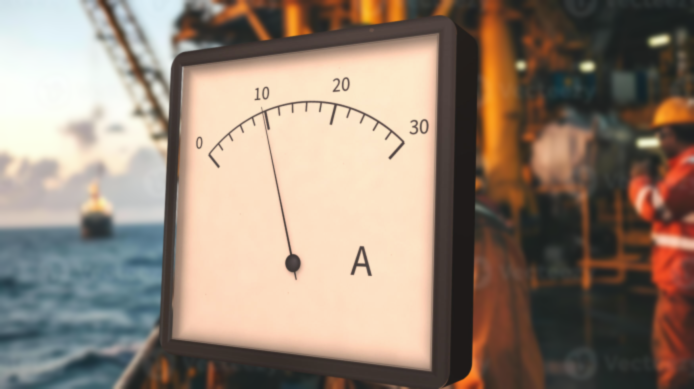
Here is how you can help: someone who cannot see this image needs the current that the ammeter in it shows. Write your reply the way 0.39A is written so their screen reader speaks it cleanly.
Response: 10A
